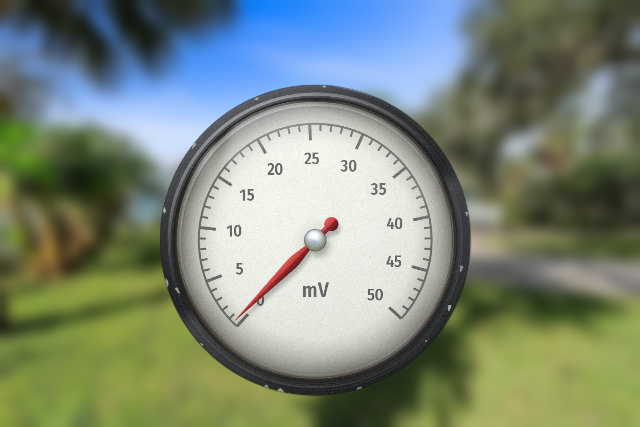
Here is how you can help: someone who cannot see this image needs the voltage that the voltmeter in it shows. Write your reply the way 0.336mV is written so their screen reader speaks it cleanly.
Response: 0.5mV
